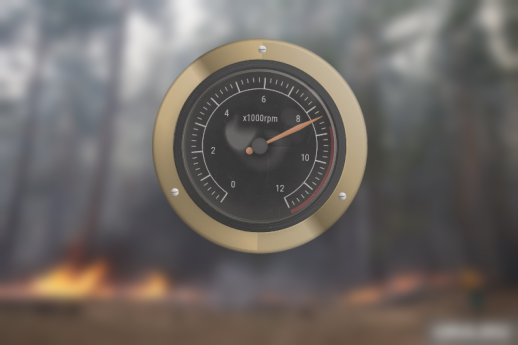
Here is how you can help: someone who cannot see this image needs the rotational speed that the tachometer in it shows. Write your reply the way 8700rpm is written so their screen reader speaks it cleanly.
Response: 8400rpm
